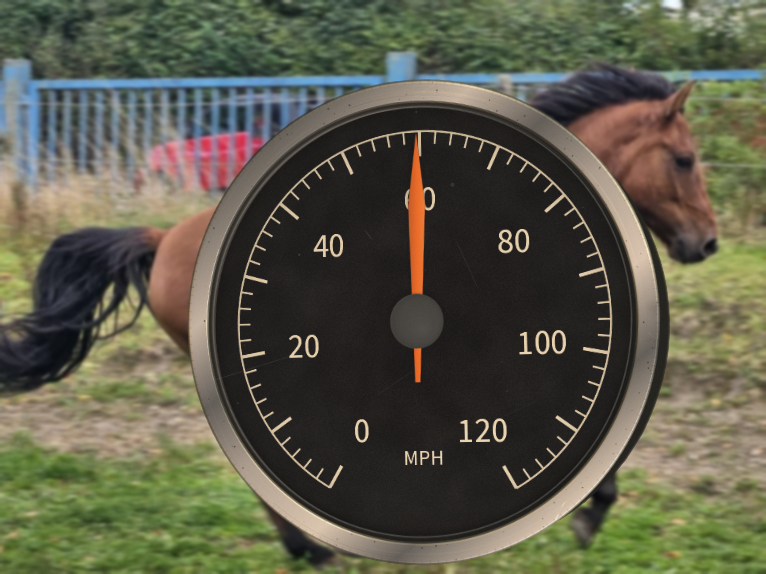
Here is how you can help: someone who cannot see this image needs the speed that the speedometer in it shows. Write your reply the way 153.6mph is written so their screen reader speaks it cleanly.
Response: 60mph
